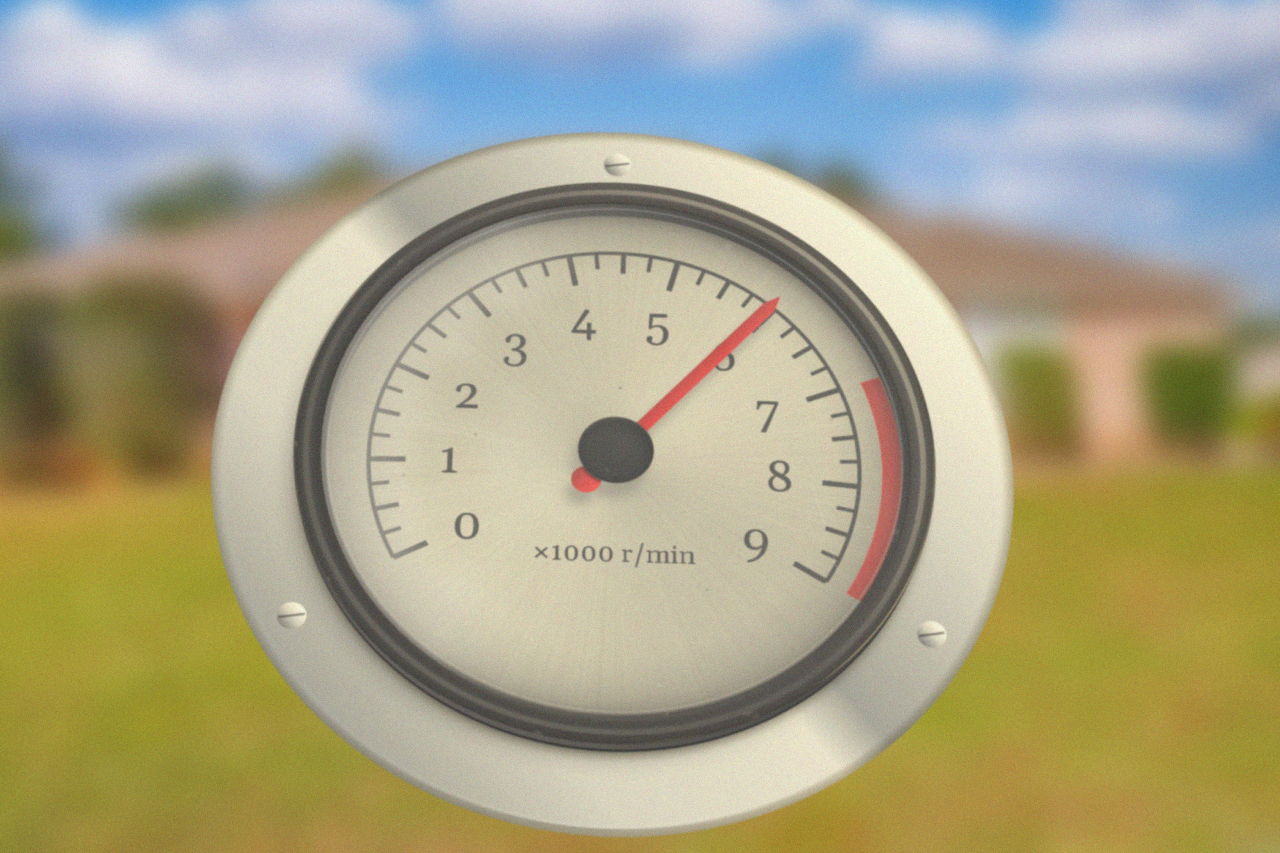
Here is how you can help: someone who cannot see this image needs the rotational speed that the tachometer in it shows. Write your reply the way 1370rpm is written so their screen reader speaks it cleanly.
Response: 6000rpm
